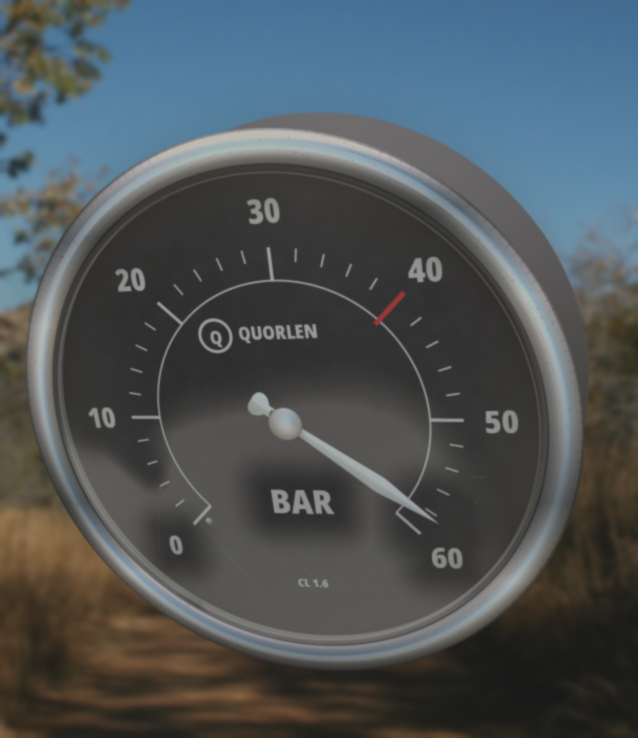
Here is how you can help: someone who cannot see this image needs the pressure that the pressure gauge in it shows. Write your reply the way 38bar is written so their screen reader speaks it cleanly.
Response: 58bar
